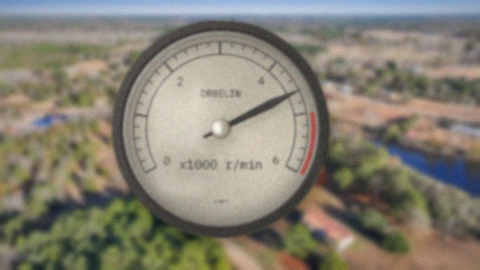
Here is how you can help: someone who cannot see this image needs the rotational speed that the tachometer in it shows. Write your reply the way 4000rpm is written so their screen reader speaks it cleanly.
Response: 4600rpm
